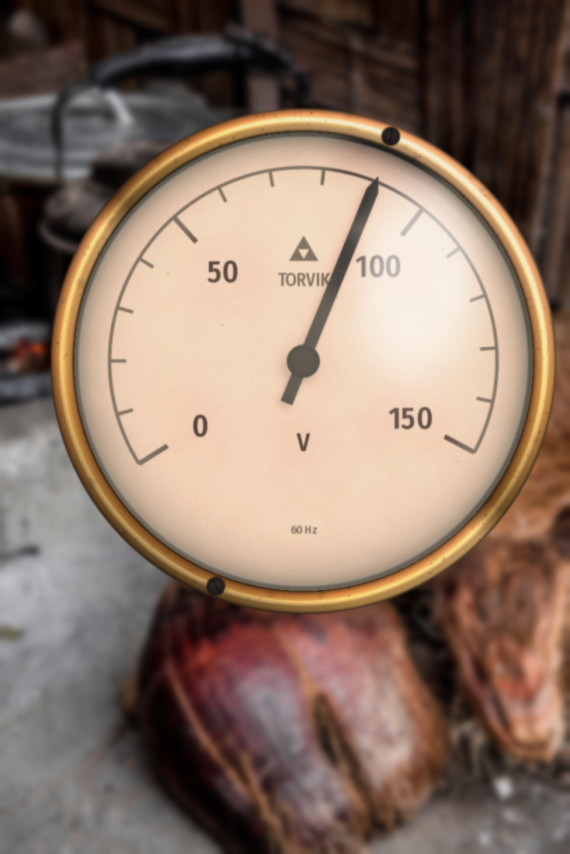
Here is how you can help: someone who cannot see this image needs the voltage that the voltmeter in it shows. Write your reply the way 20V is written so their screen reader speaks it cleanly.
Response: 90V
